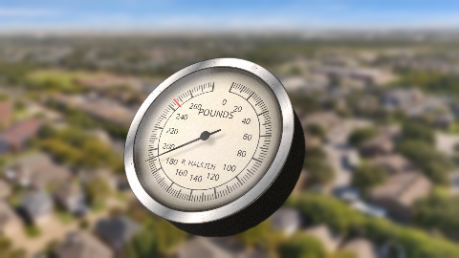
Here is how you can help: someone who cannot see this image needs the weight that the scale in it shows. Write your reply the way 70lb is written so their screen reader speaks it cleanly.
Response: 190lb
